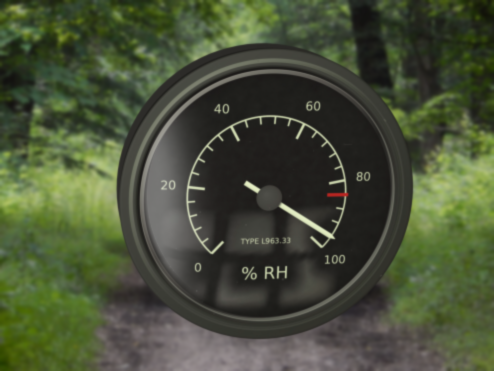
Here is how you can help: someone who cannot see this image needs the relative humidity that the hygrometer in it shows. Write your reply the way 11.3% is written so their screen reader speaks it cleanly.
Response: 96%
